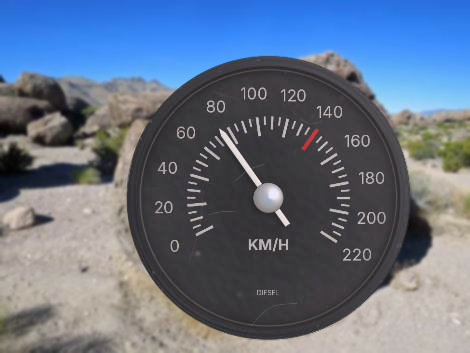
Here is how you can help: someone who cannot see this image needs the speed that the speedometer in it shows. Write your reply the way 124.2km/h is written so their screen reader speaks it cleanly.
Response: 75km/h
